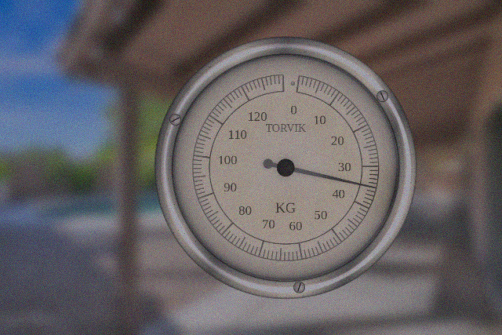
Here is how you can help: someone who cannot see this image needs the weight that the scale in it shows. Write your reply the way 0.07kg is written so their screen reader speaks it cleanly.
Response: 35kg
